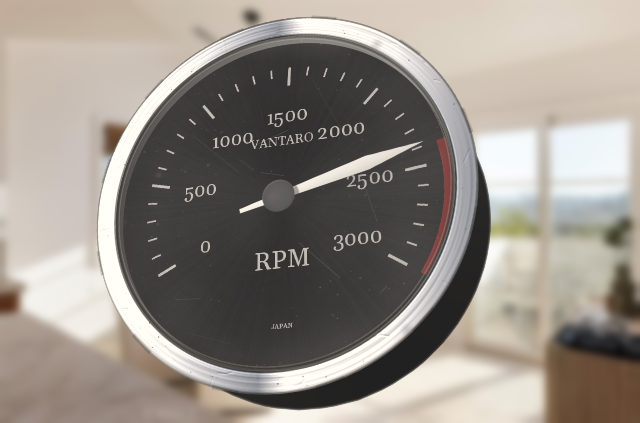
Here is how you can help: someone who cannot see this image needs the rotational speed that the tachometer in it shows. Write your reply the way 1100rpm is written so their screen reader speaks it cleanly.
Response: 2400rpm
